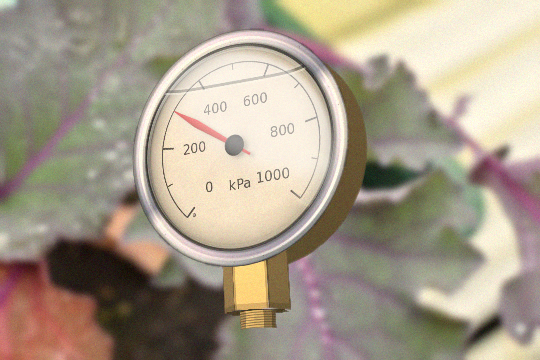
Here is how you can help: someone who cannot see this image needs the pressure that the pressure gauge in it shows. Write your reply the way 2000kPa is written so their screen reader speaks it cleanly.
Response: 300kPa
